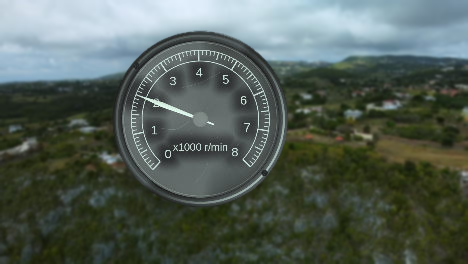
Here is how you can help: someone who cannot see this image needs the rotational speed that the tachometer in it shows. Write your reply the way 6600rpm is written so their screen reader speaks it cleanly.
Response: 2000rpm
